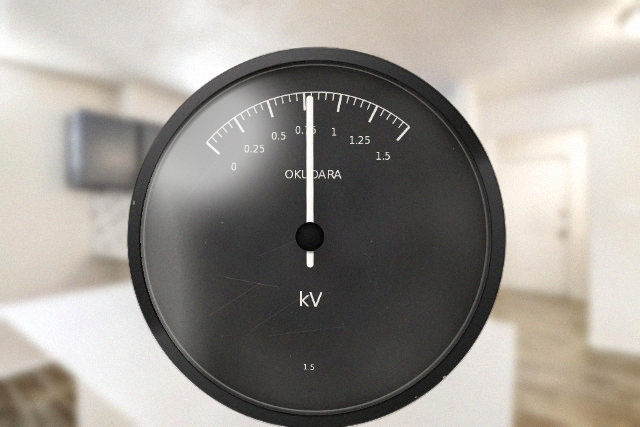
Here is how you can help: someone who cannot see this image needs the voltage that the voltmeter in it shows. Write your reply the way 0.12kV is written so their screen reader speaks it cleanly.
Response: 0.8kV
